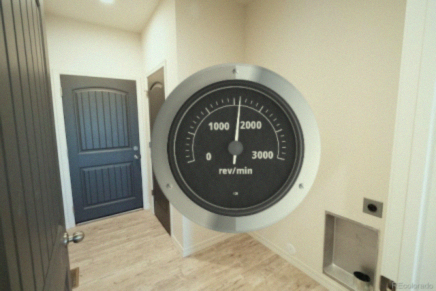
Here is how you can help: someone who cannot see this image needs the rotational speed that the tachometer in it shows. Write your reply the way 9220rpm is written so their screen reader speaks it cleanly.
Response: 1600rpm
